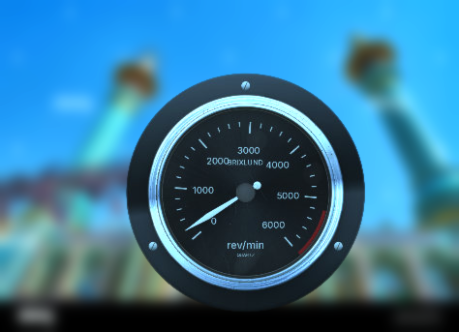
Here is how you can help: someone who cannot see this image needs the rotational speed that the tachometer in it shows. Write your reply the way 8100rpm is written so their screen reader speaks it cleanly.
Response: 200rpm
